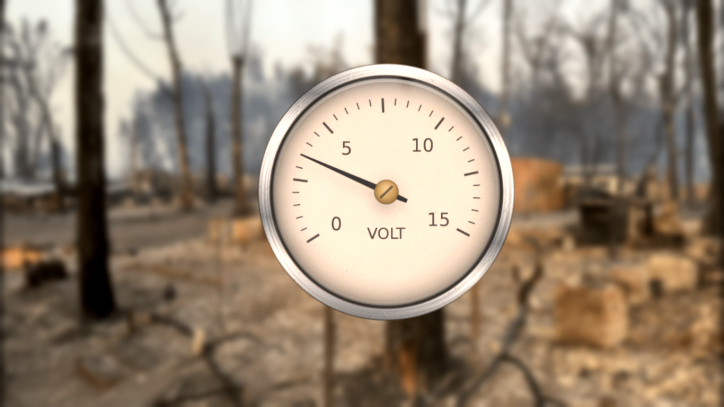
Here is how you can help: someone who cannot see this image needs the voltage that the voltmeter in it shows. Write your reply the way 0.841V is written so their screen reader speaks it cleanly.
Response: 3.5V
